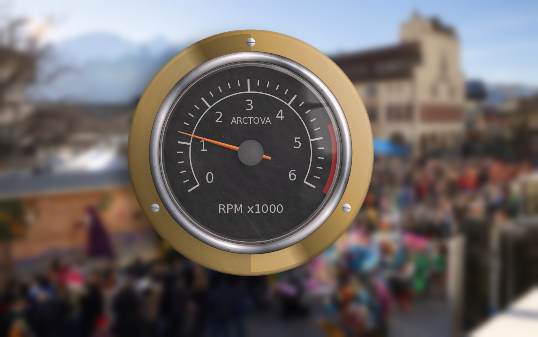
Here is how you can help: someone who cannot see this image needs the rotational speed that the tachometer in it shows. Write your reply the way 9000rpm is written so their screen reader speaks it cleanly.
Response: 1200rpm
